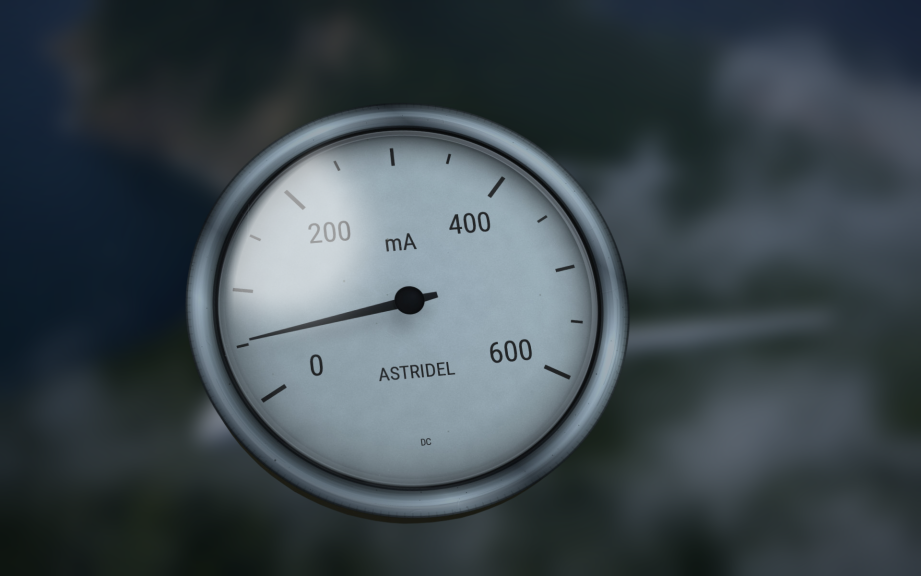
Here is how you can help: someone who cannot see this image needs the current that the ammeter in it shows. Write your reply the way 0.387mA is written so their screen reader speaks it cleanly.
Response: 50mA
